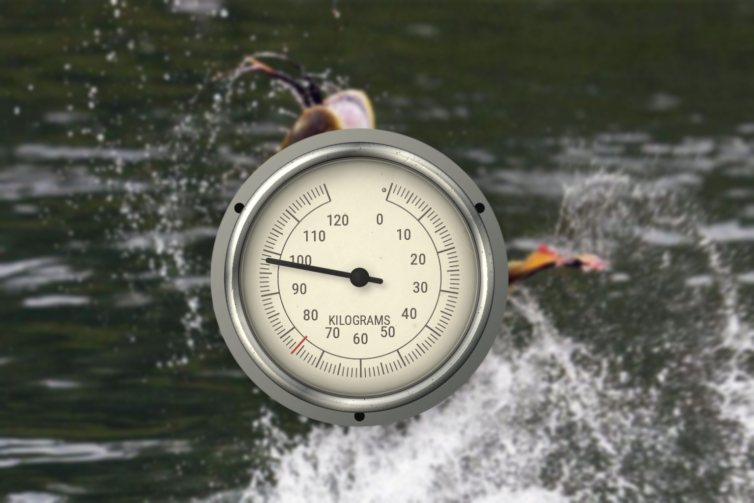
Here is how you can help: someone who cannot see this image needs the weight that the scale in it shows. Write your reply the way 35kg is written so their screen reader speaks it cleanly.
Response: 98kg
